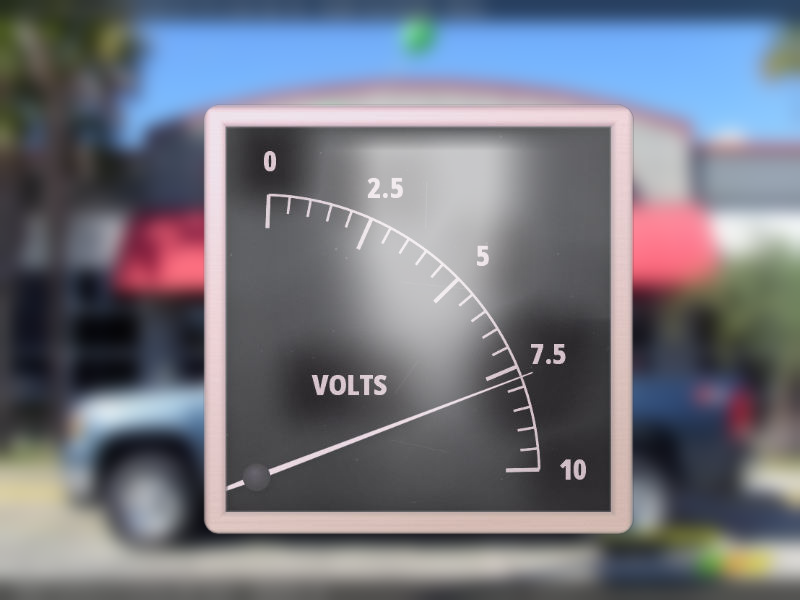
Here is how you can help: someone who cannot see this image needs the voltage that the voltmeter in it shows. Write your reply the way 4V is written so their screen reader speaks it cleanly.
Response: 7.75V
